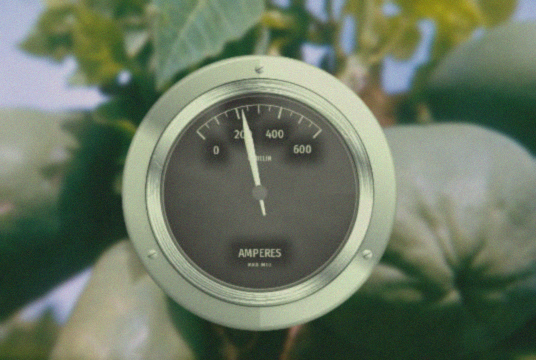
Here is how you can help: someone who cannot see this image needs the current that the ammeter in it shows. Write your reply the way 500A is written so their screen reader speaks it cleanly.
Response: 225A
